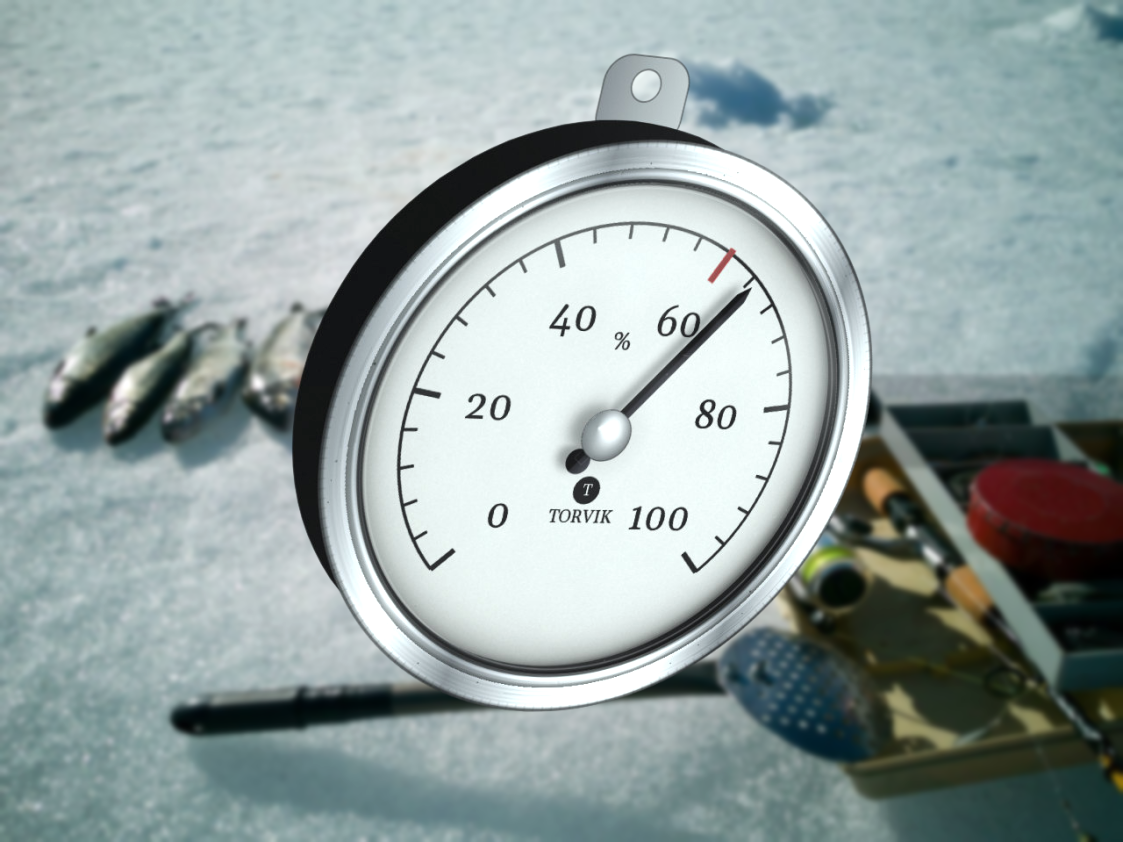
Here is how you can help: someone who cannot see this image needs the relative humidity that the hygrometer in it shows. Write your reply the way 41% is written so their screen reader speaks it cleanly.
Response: 64%
